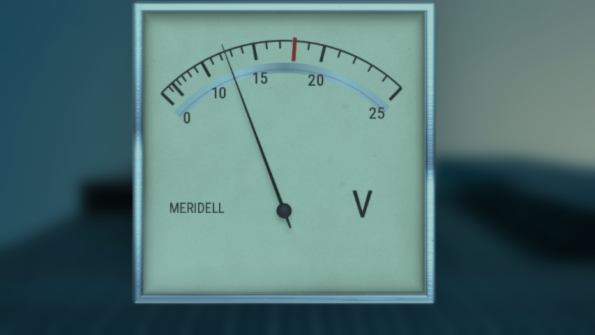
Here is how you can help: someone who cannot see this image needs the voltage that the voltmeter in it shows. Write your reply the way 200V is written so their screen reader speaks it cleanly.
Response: 12.5V
